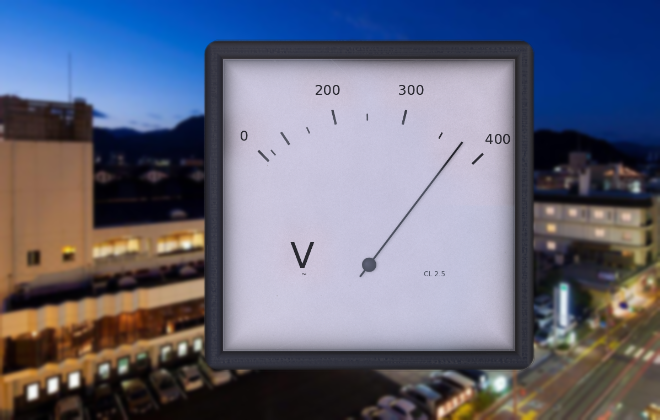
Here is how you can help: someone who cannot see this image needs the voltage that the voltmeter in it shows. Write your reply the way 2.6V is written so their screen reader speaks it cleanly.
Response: 375V
